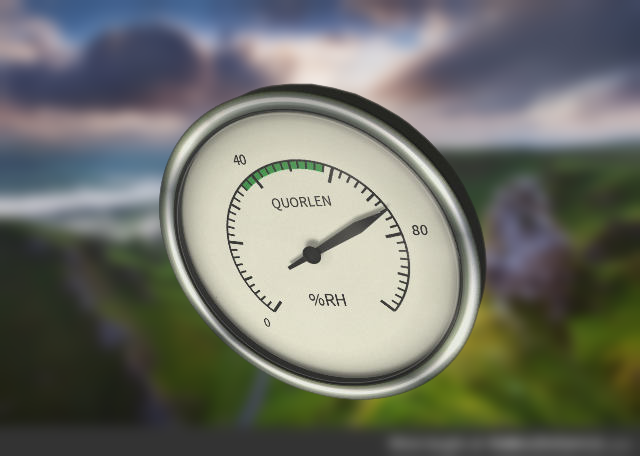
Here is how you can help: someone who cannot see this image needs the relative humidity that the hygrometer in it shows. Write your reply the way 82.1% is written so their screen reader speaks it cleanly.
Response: 74%
